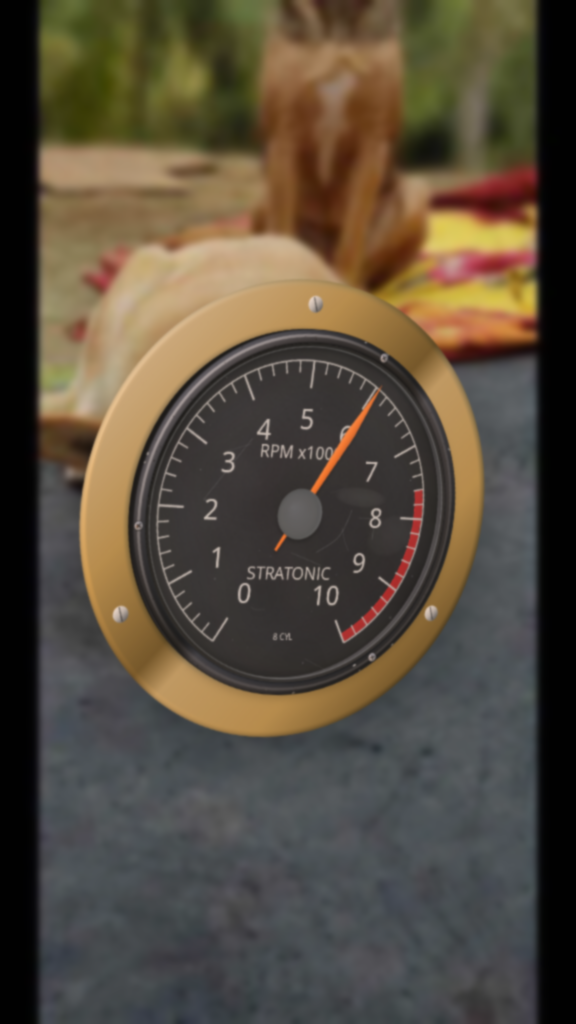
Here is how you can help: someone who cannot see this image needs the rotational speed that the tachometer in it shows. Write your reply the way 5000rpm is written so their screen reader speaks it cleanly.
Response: 6000rpm
